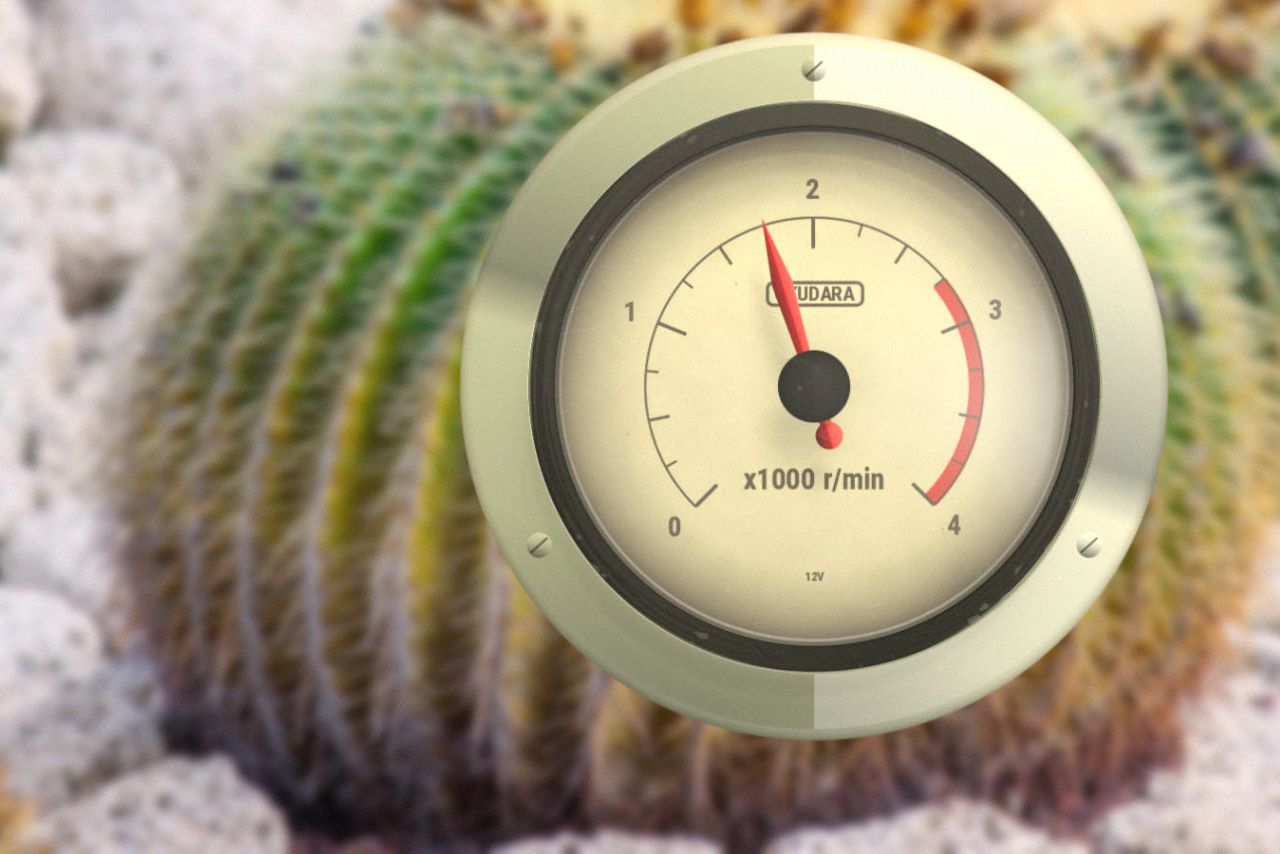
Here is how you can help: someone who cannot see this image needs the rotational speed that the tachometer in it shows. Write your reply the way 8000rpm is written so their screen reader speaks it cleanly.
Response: 1750rpm
